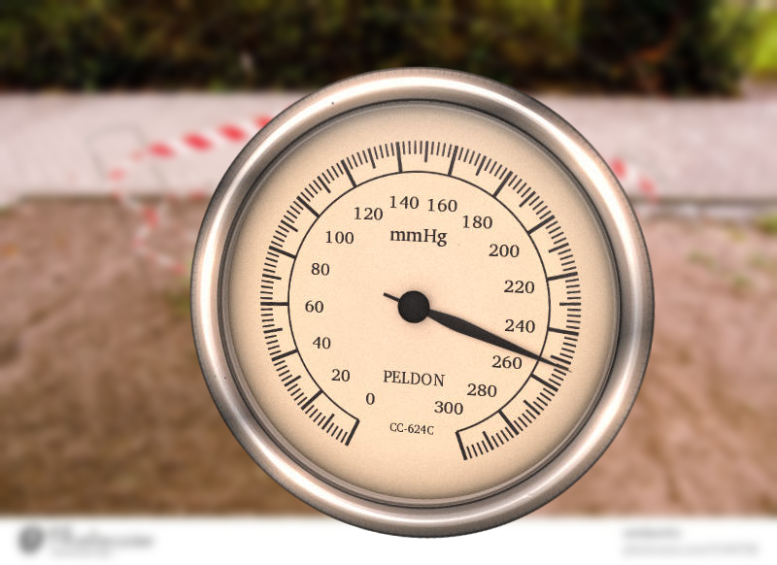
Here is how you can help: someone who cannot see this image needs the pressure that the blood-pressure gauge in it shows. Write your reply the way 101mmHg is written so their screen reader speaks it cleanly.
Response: 252mmHg
